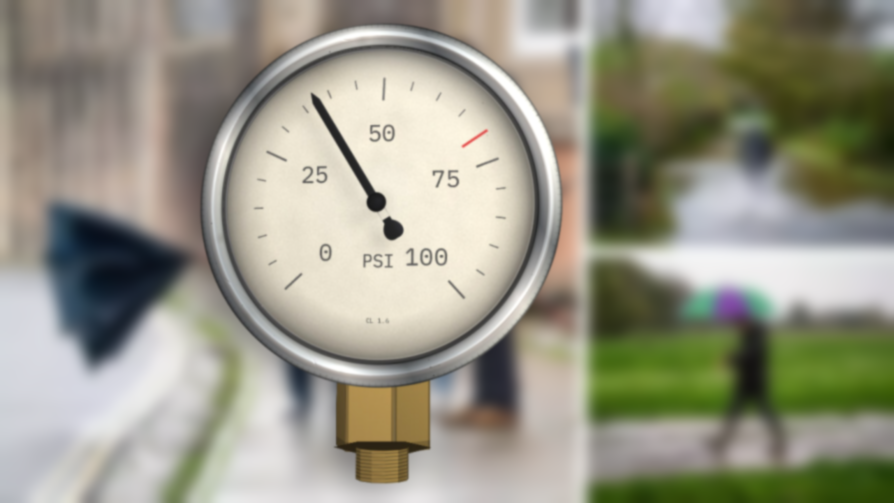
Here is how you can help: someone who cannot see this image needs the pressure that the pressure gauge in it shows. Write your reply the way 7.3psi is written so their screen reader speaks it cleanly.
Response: 37.5psi
